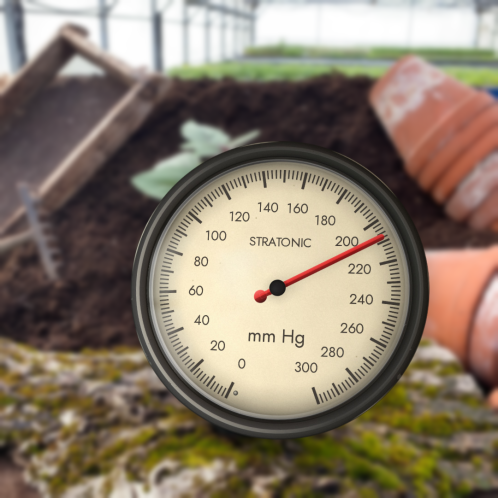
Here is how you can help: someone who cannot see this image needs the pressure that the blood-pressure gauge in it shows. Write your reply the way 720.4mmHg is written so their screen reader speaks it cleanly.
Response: 208mmHg
